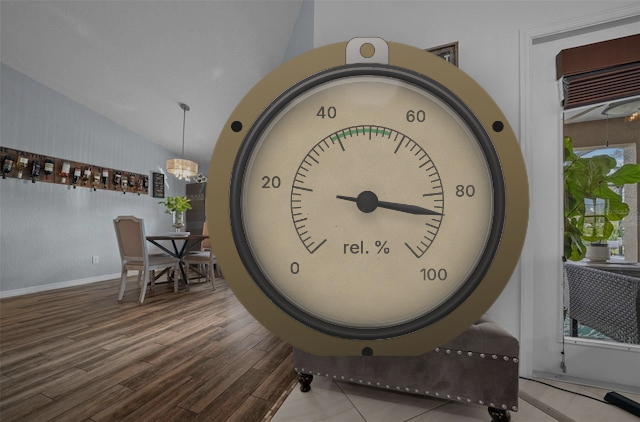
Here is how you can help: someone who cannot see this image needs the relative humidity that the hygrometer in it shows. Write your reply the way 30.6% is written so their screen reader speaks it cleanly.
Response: 86%
